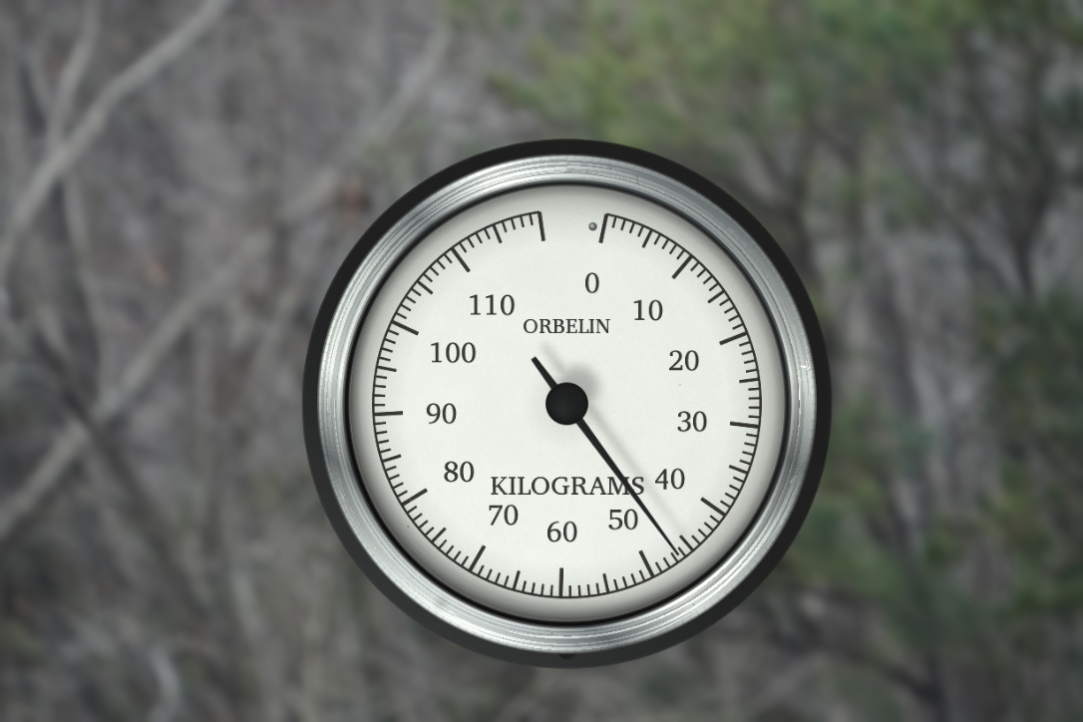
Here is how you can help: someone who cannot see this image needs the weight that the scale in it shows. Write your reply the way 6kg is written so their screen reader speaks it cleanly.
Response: 46.5kg
